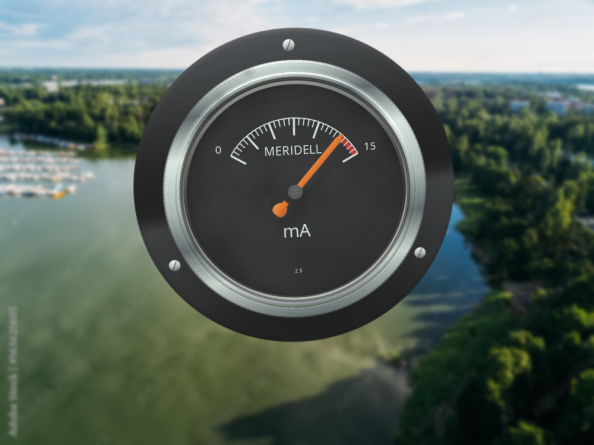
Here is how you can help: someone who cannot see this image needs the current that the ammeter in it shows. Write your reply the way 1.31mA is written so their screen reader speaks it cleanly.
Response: 12.5mA
